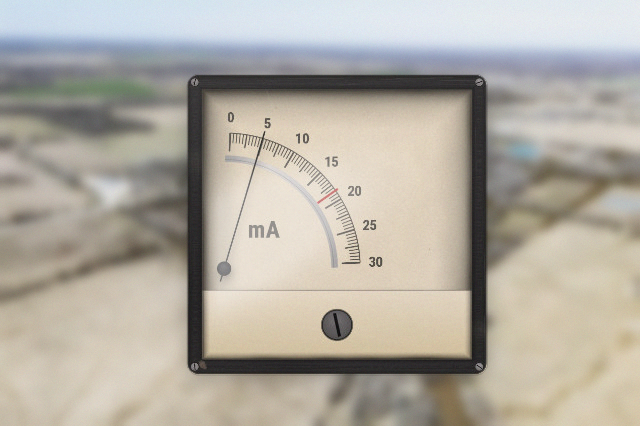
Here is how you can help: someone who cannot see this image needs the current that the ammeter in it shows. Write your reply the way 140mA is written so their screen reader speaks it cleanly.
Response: 5mA
